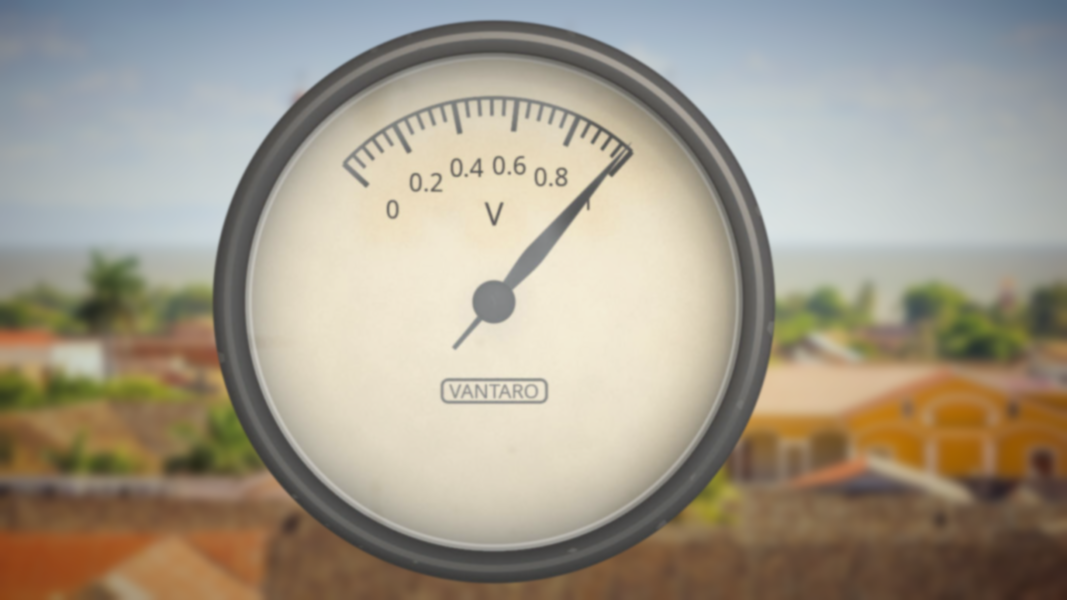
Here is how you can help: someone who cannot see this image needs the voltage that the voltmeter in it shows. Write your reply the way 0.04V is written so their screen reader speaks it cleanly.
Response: 0.98V
